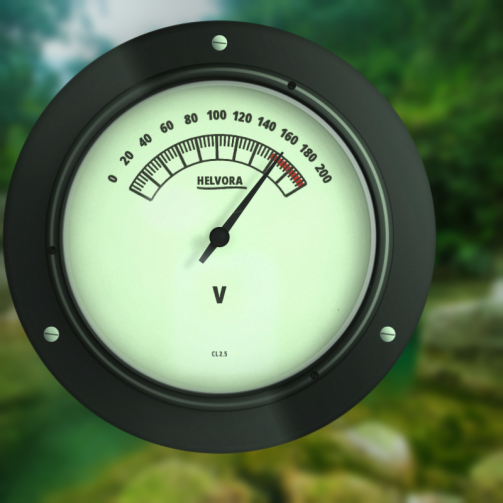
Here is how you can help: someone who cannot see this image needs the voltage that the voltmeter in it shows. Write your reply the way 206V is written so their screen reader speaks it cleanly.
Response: 164V
